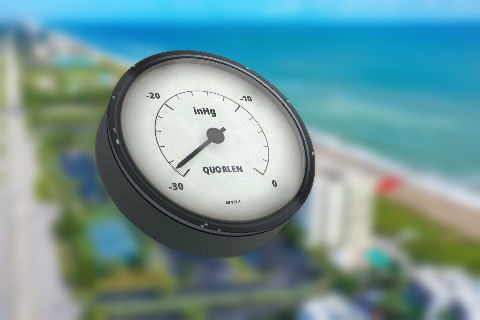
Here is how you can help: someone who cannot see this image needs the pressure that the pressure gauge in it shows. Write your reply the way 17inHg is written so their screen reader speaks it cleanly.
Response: -29inHg
